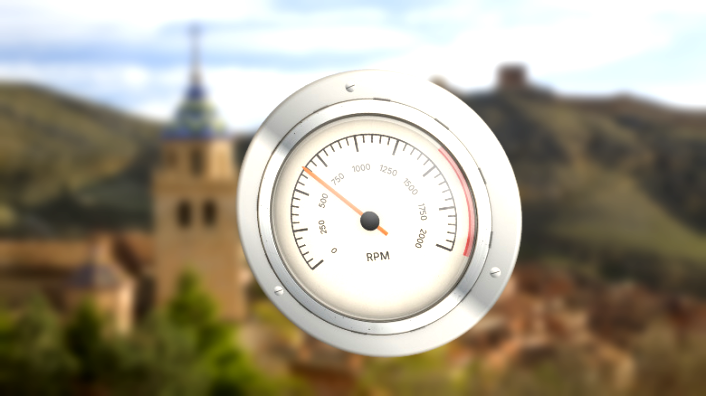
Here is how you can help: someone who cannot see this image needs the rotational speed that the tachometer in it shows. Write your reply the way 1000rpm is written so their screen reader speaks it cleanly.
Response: 650rpm
